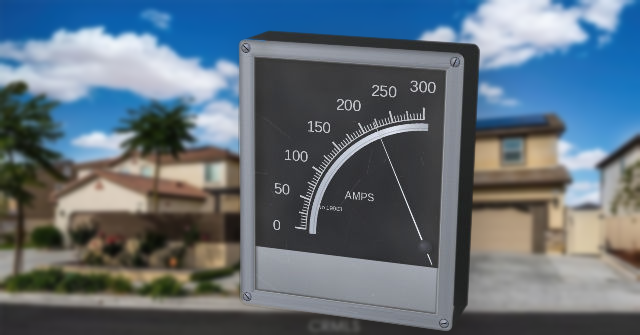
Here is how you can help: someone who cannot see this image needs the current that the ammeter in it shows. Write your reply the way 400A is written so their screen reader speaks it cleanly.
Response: 225A
